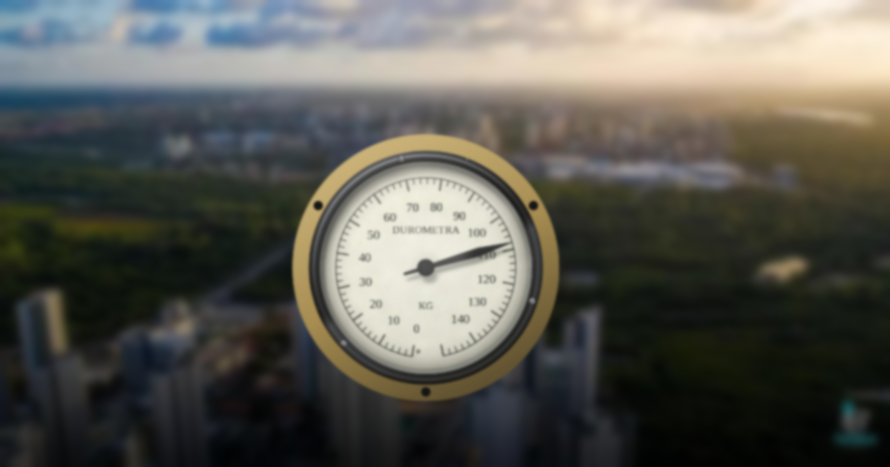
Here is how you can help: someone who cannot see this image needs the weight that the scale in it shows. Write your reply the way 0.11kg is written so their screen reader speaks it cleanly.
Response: 108kg
